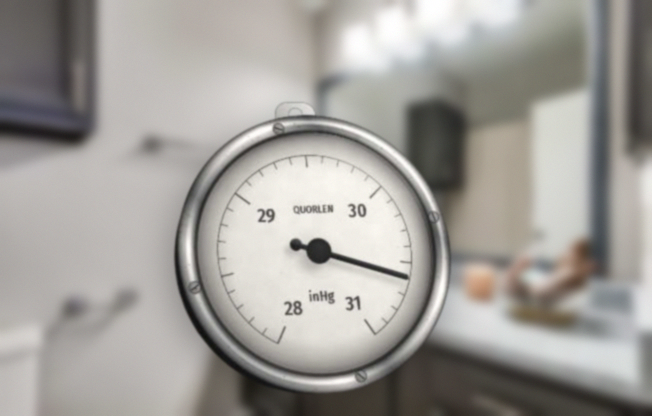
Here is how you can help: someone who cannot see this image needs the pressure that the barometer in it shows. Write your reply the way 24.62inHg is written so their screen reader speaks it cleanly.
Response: 30.6inHg
